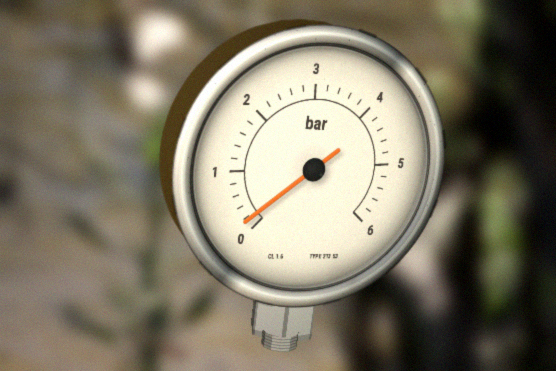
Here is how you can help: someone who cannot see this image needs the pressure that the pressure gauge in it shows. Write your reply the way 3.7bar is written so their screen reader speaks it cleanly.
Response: 0.2bar
